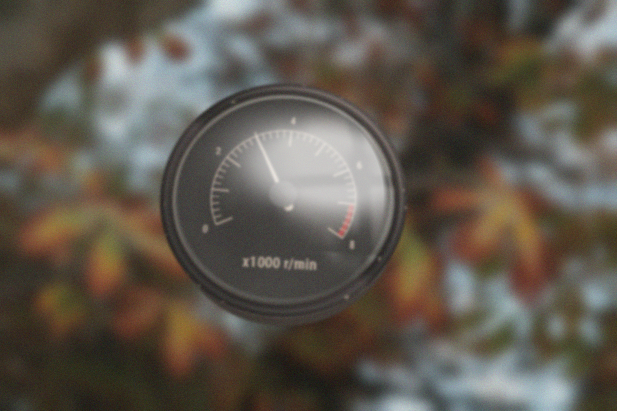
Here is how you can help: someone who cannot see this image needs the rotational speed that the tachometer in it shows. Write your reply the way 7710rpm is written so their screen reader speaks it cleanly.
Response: 3000rpm
